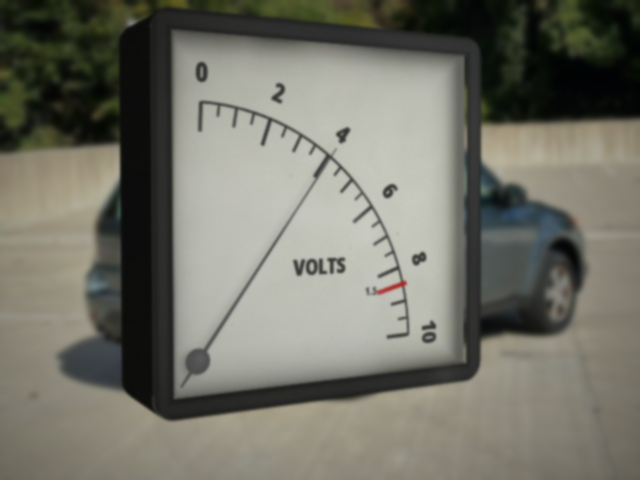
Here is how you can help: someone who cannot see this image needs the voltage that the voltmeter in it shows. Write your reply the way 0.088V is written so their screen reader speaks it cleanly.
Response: 4V
